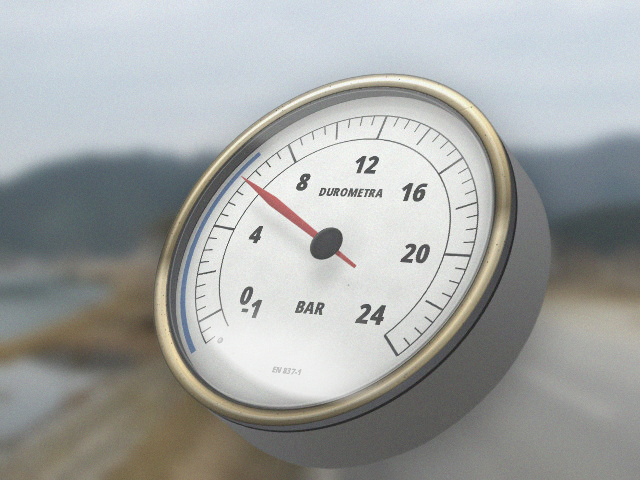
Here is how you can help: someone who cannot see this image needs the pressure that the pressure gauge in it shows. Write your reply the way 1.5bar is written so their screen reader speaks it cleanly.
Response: 6bar
